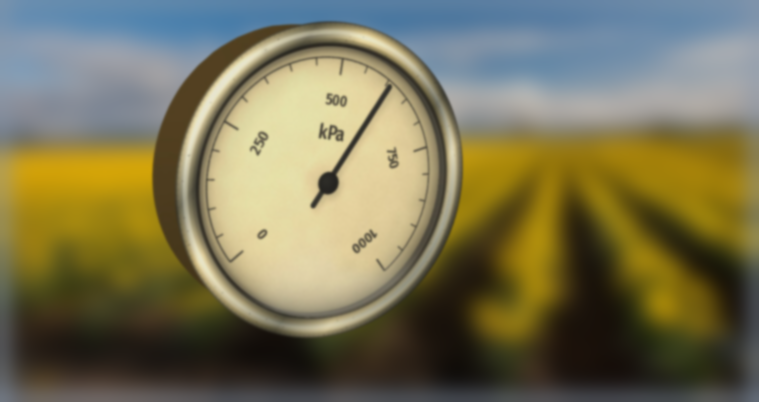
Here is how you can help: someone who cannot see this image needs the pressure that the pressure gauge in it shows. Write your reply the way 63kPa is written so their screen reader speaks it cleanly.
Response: 600kPa
